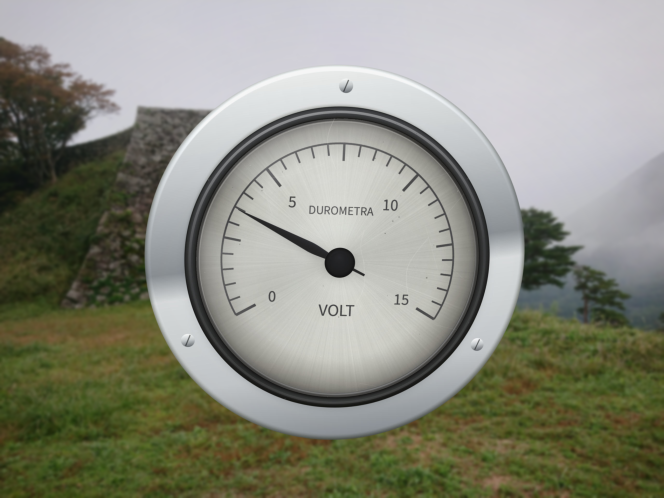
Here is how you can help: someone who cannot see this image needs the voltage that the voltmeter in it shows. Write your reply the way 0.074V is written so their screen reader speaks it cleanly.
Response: 3.5V
